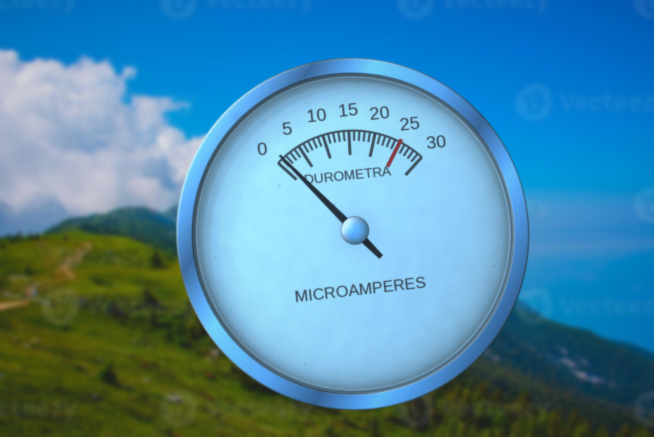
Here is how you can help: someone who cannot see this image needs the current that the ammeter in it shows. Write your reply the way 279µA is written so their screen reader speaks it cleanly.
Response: 1µA
